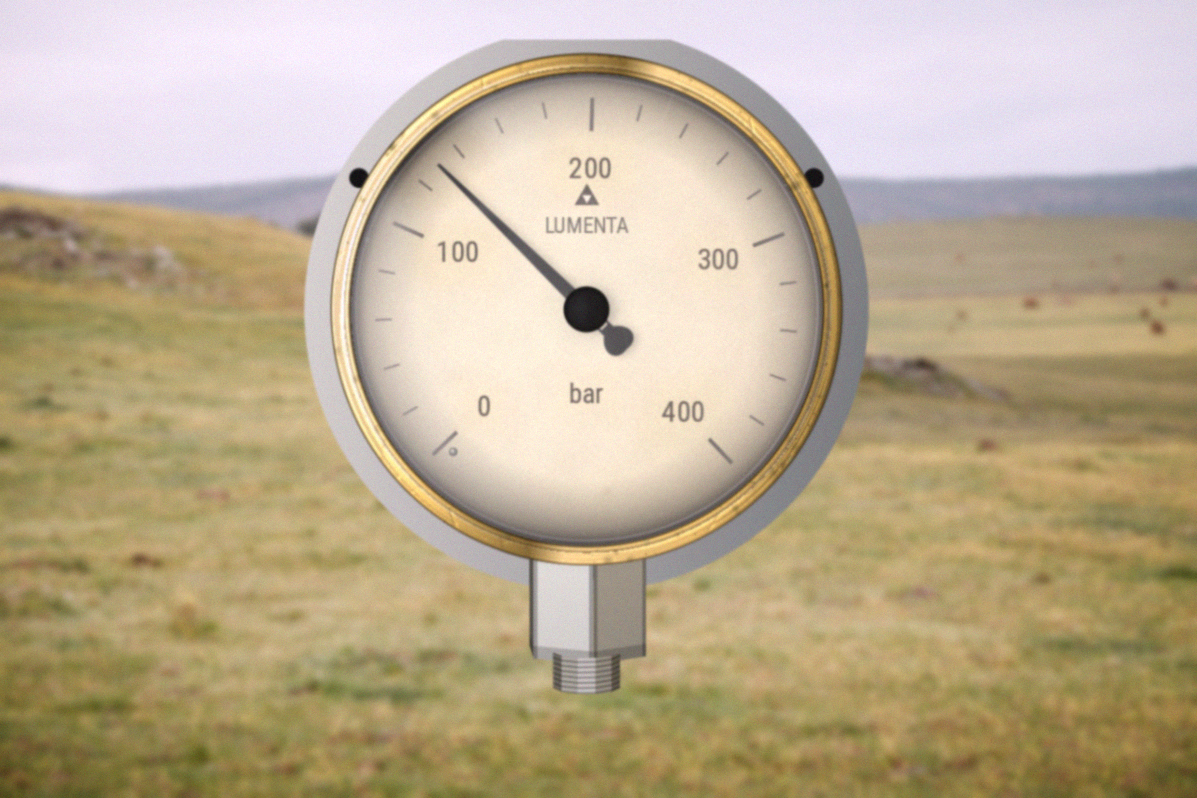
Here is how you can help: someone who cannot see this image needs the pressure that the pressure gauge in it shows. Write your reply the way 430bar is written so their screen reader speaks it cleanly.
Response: 130bar
